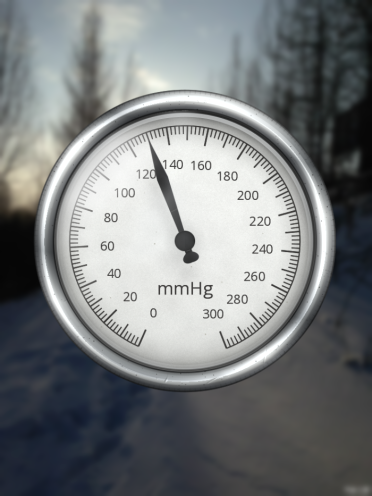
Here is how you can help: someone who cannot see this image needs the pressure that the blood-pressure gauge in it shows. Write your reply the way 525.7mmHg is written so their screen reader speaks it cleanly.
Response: 130mmHg
